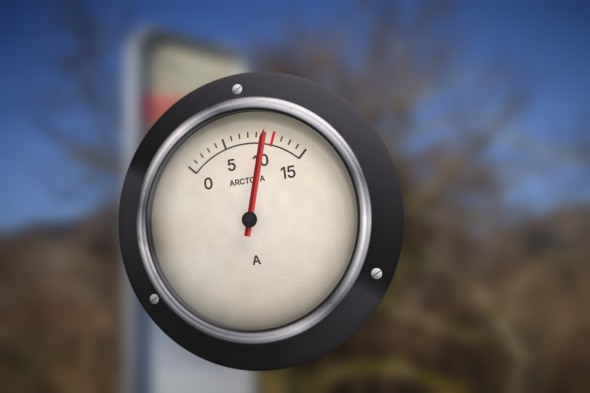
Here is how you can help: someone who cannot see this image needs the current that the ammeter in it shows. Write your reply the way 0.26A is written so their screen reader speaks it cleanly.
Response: 10A
